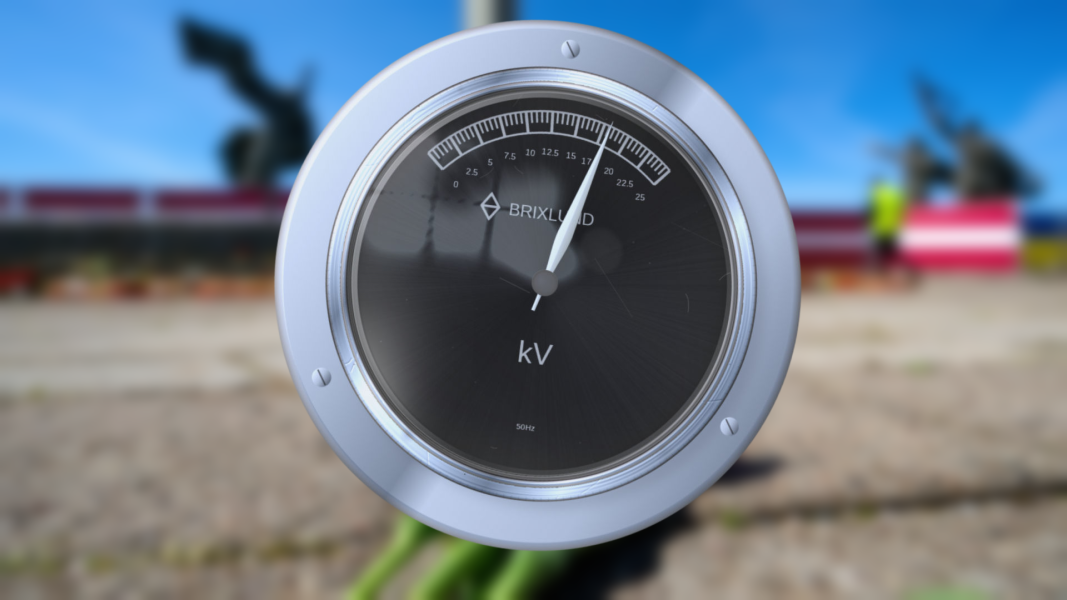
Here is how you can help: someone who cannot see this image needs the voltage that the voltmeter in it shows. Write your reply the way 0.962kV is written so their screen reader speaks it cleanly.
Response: 18kV
